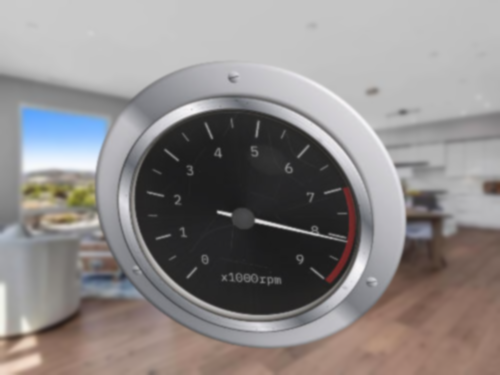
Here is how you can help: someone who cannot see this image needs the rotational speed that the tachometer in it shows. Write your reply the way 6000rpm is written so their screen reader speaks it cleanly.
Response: 8000rpm
